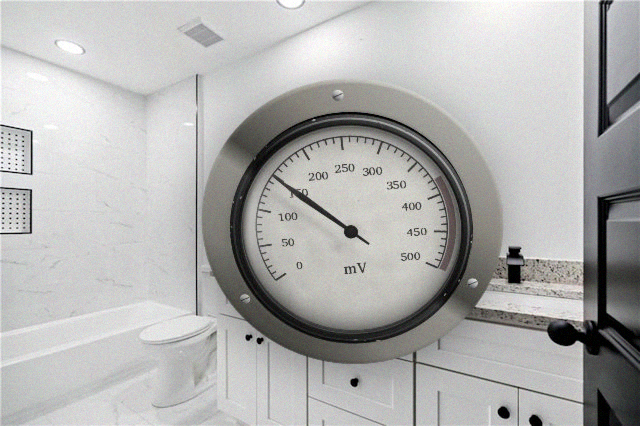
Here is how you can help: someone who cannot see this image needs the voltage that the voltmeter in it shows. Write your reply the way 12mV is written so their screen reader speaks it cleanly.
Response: 150mV
